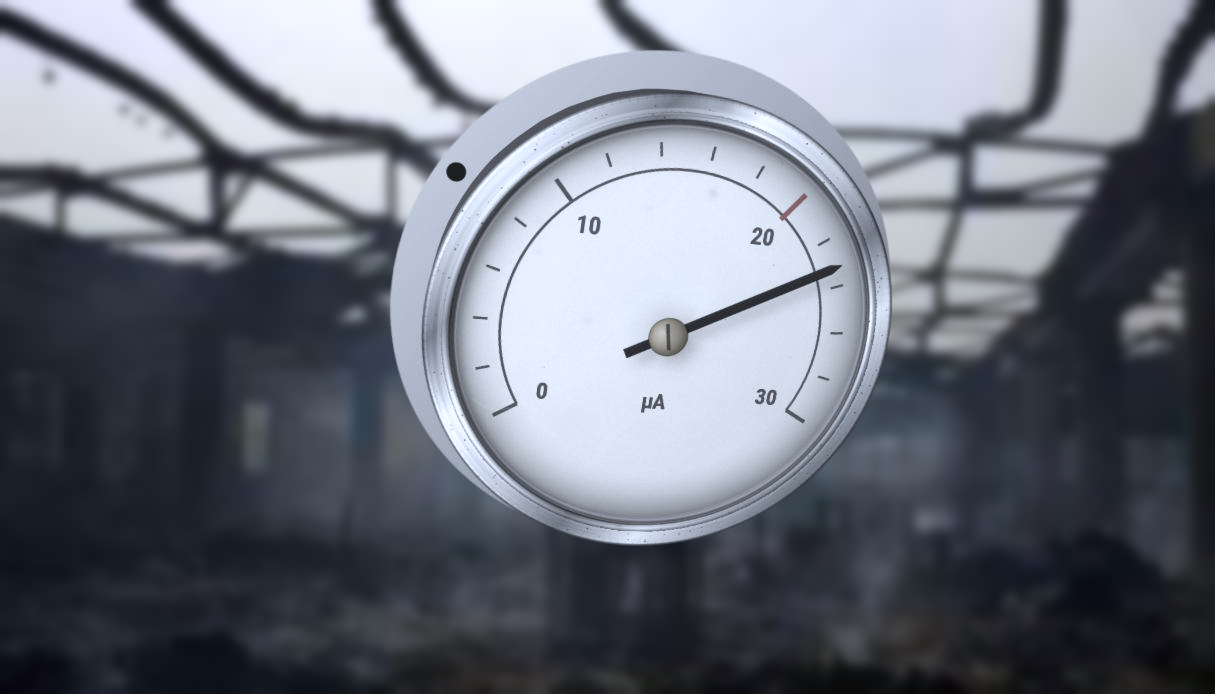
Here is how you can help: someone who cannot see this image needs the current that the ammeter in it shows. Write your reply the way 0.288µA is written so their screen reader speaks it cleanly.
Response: 23µA
